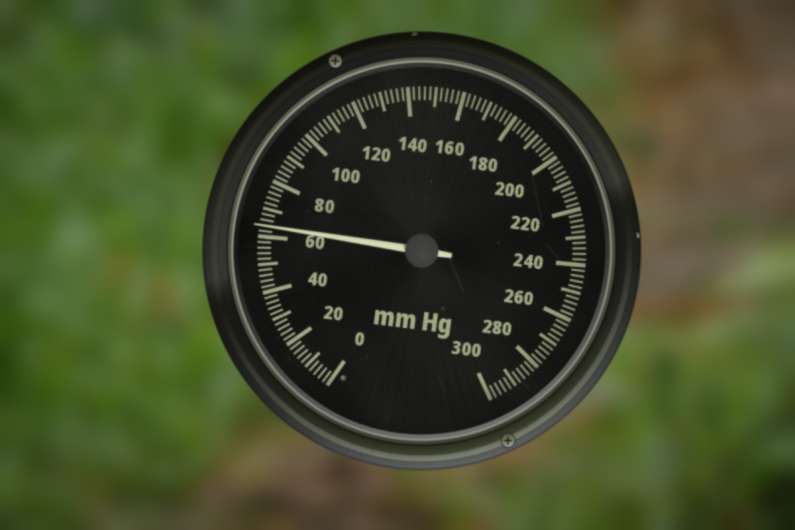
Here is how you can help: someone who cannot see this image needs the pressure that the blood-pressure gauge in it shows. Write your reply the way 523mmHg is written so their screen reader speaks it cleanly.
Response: 64mmHg
